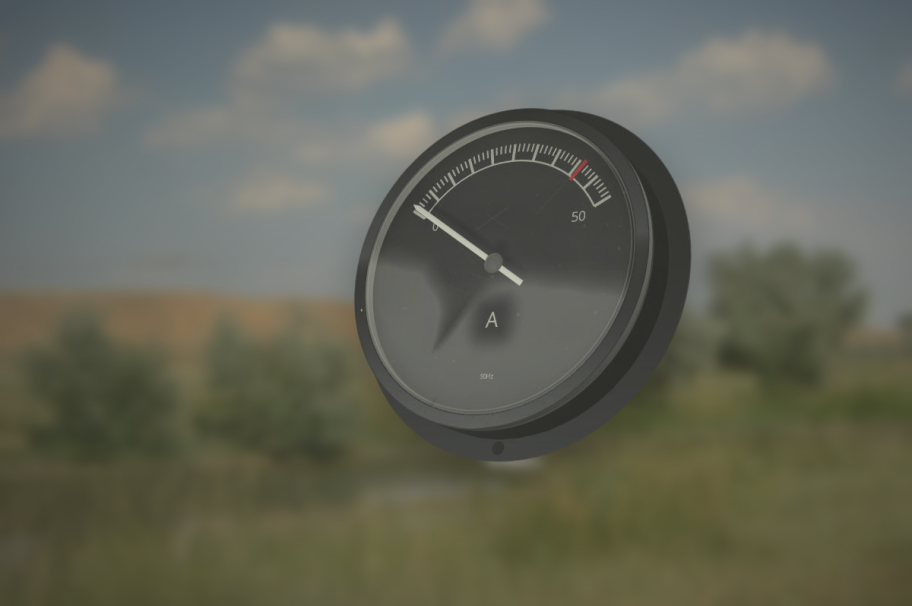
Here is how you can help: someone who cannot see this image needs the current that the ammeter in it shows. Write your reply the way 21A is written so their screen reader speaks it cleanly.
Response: 1A
